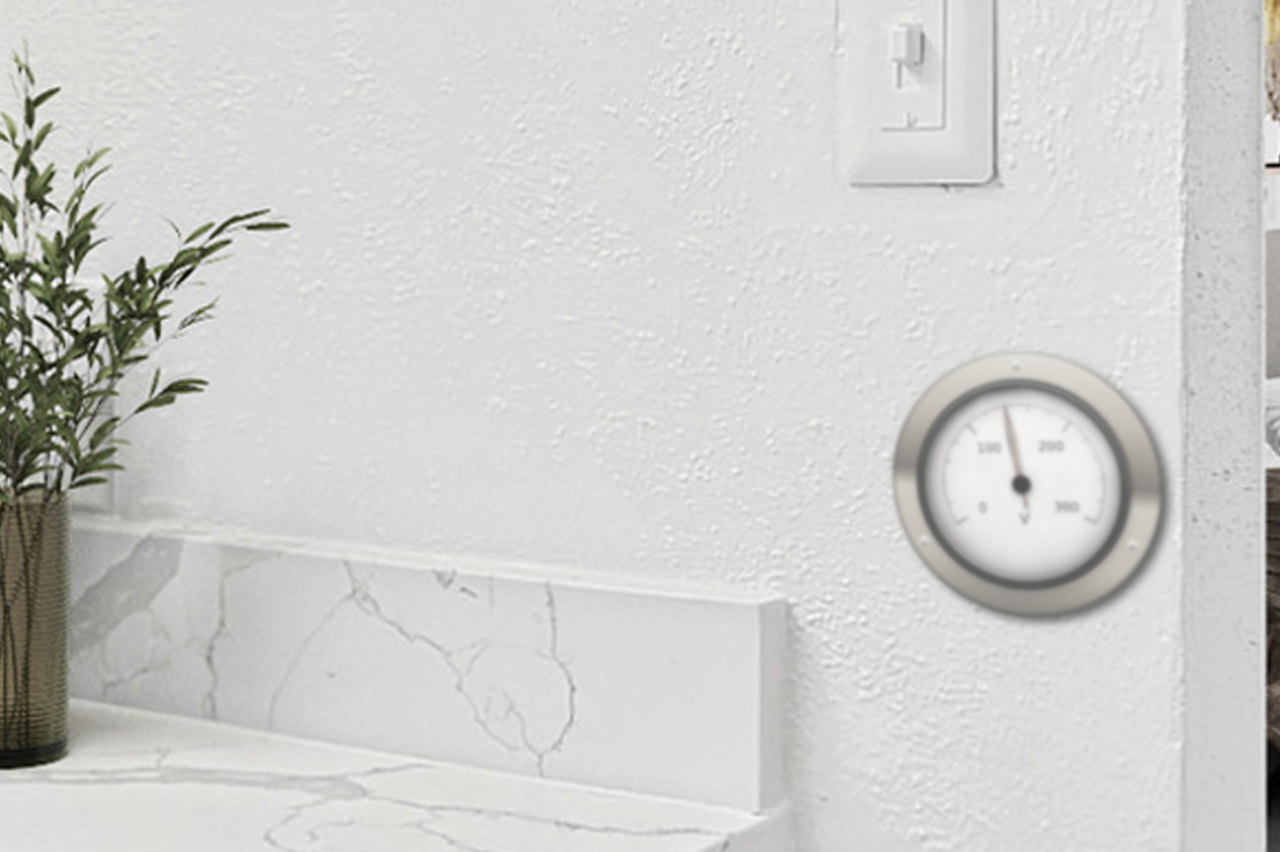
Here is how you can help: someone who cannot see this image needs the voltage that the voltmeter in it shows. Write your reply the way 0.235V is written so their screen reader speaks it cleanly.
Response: 140V
